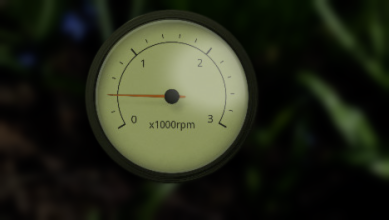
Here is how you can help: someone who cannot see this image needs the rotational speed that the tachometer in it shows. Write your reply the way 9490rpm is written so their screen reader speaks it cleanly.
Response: 400rpm
